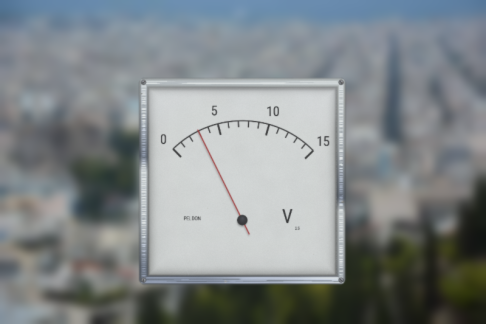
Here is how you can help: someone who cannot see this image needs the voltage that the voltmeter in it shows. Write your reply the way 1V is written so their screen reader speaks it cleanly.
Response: 3V
